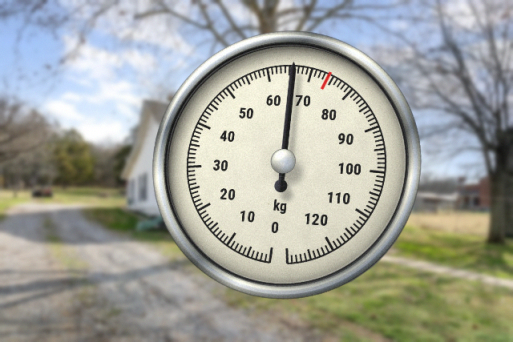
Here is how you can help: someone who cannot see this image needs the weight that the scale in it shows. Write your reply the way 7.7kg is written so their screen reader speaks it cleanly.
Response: 66kg
